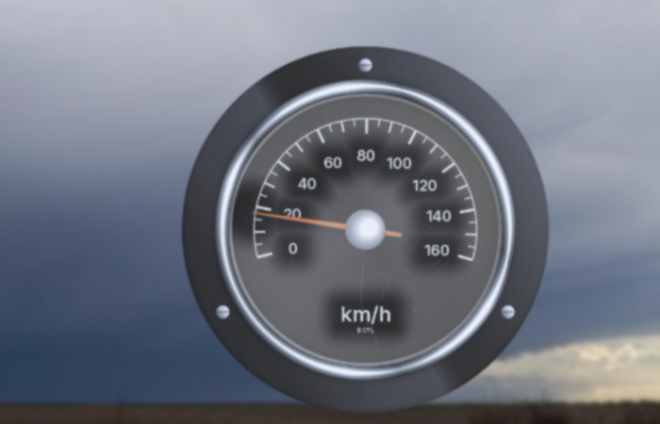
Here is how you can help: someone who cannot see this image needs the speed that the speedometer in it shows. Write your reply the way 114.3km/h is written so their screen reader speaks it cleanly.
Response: 17.5km/h
